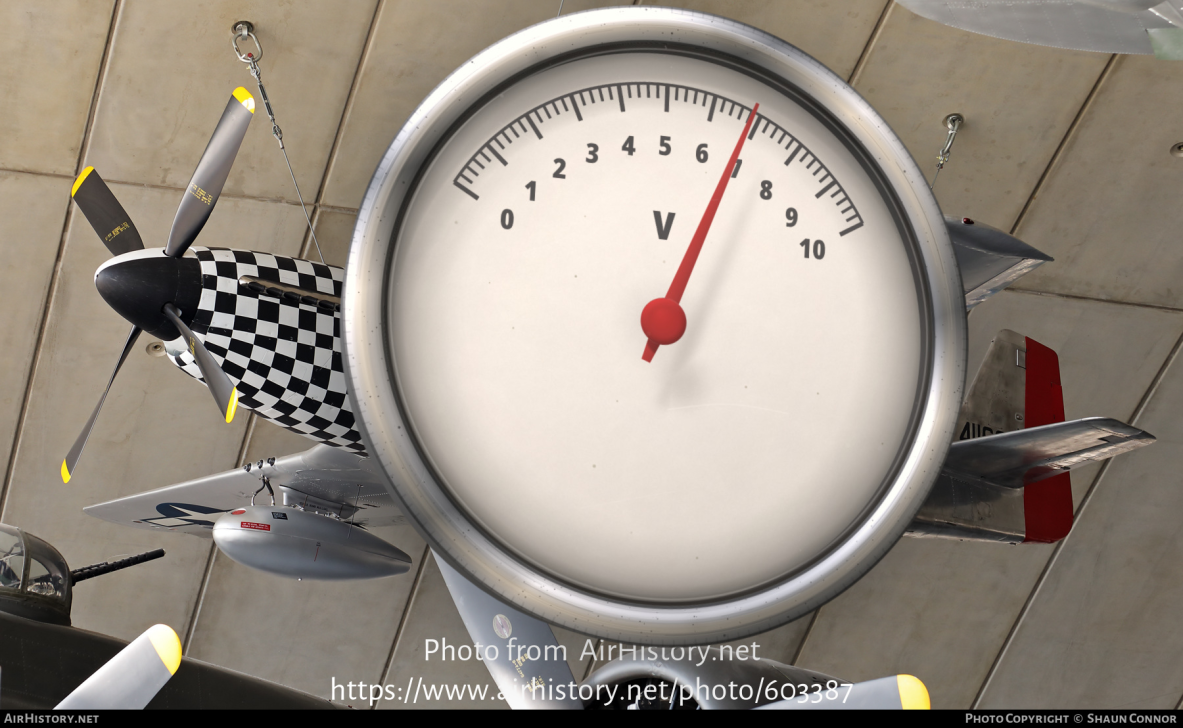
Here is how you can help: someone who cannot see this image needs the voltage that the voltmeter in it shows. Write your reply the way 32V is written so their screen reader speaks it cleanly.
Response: 6.8V
